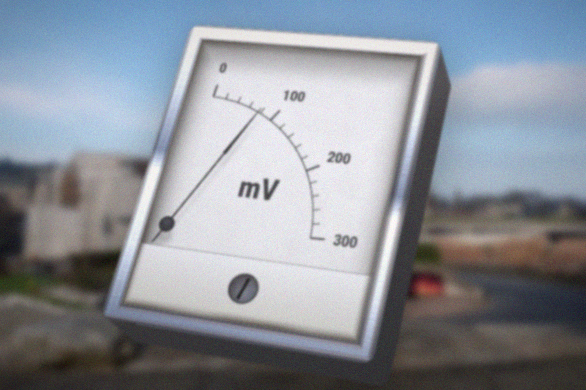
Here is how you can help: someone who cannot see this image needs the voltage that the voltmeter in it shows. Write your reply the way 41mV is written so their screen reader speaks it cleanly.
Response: 80mV
